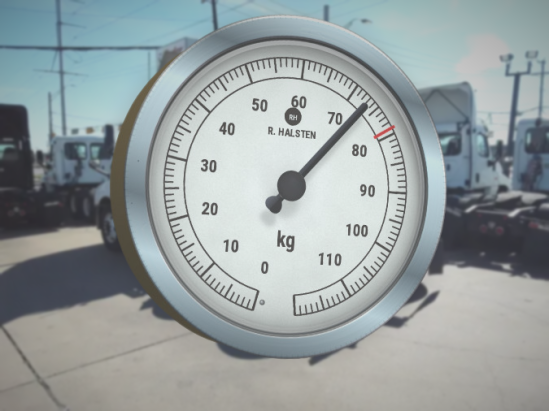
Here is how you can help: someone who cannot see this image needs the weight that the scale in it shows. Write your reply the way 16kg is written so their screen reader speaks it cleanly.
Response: 73kg
